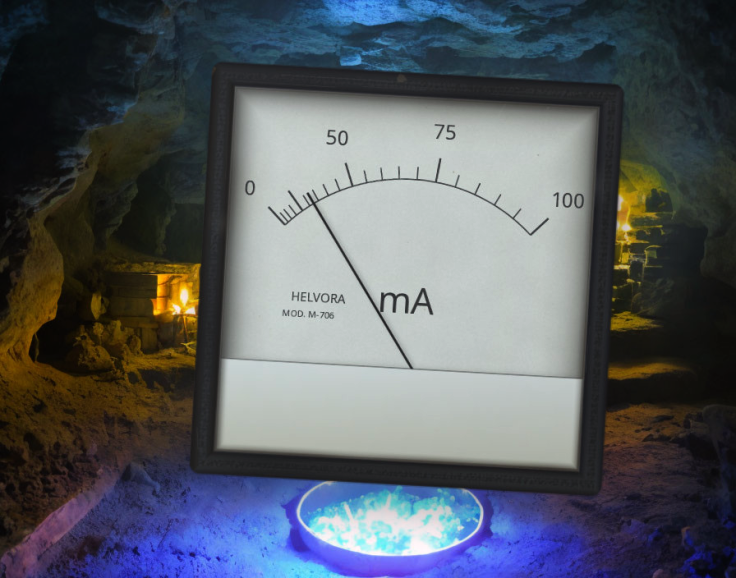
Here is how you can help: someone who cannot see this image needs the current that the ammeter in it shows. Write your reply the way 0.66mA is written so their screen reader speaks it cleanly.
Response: 32.5mA
